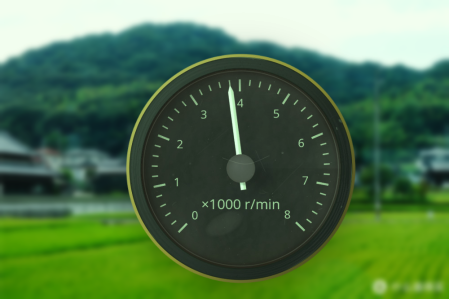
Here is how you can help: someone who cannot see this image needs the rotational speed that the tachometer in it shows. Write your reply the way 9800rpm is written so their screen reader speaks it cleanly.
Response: 3800rpm
